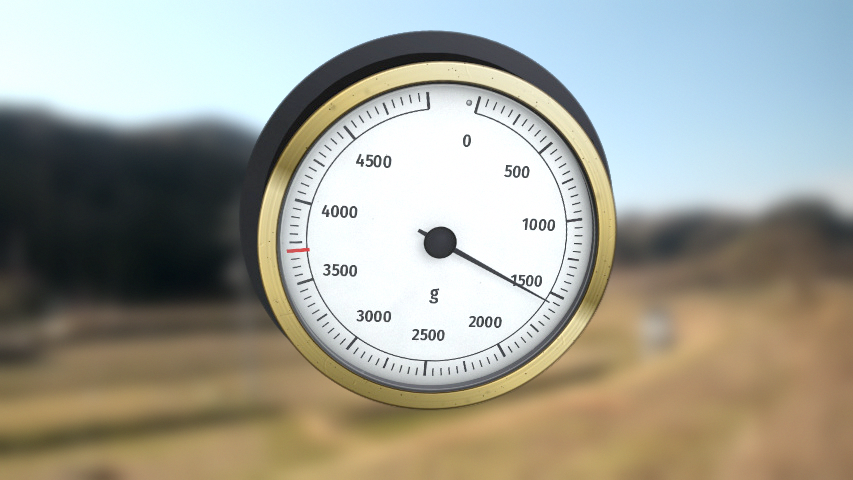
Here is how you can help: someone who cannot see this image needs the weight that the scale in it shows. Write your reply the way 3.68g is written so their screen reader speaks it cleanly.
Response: 1550g
